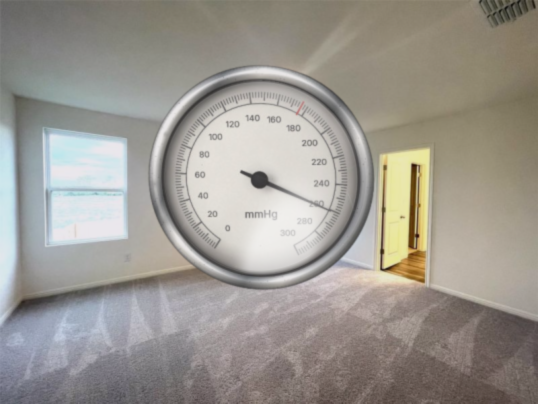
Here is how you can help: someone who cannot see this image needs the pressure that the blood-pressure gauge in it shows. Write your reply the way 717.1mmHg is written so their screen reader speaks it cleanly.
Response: 260mmHg
